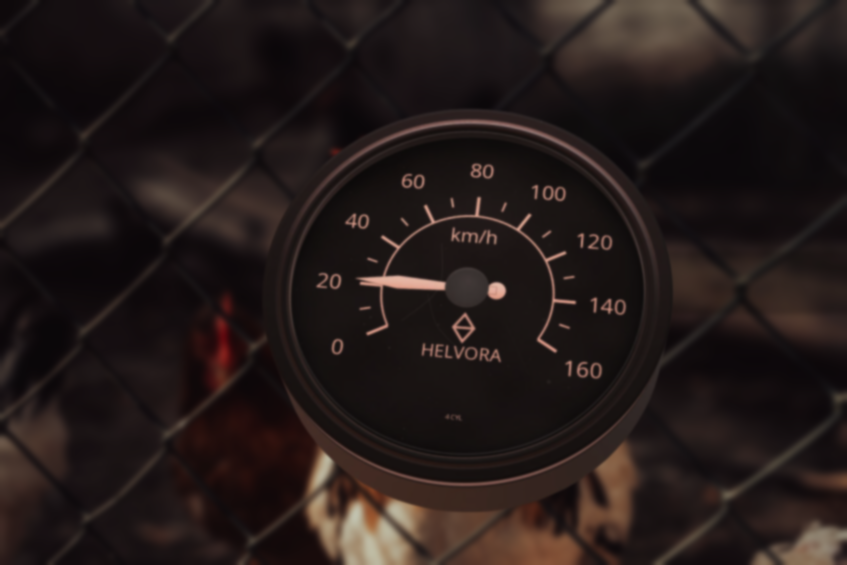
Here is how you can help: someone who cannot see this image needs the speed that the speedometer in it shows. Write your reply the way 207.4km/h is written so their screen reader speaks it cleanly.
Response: 20km/h
